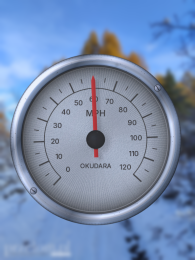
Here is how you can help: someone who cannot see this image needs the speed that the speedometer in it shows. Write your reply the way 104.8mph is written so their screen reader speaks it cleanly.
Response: 60mph
